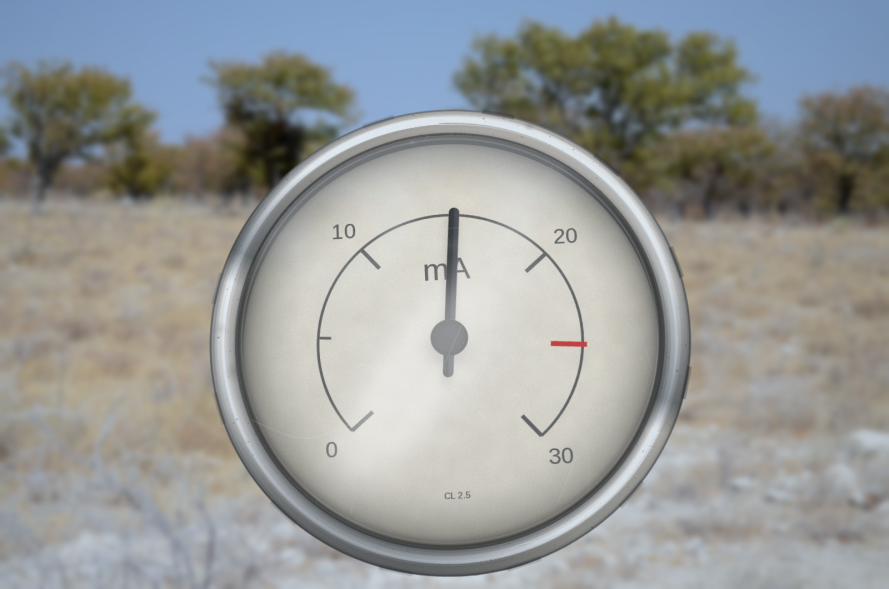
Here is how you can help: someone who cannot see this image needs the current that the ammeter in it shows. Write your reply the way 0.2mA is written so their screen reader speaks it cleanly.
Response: 15mA
